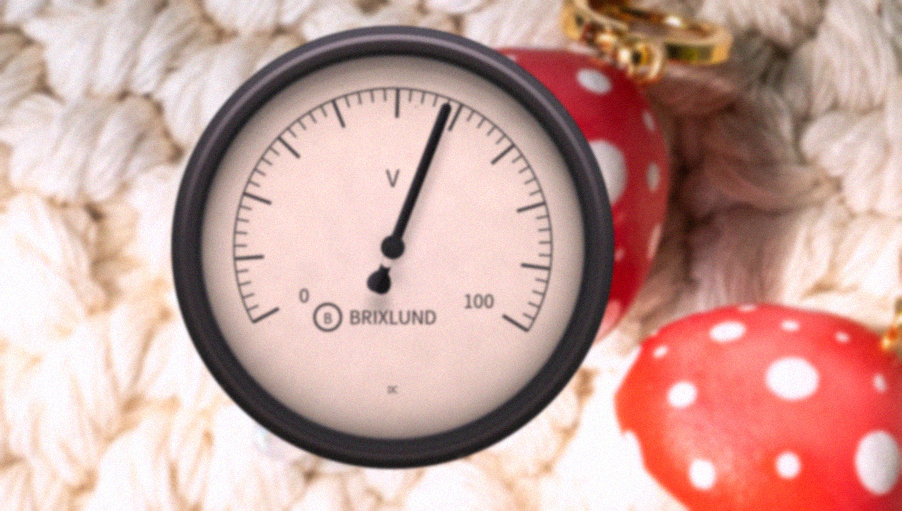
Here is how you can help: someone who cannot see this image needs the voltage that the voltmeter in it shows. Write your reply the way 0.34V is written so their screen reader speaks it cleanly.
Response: 58V
